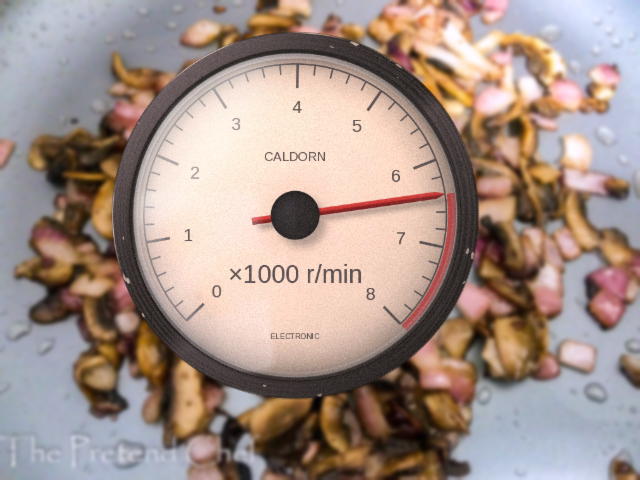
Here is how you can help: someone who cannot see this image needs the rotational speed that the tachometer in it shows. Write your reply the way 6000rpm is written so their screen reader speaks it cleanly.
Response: 6400rpm
